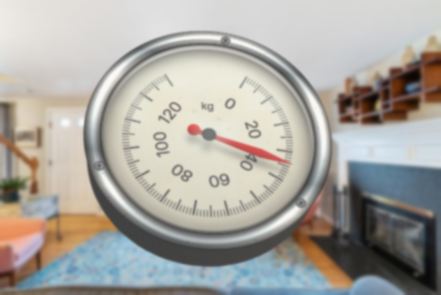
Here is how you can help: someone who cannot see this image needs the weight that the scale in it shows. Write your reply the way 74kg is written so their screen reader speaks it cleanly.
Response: 35kg
